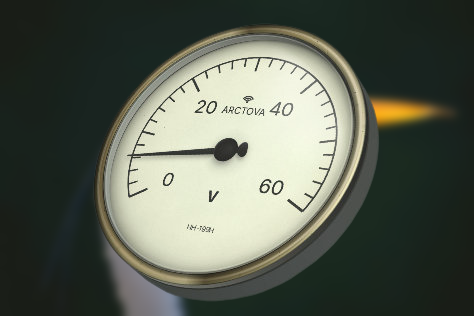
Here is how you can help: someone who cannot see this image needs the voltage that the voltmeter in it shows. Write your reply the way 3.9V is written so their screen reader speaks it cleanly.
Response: 6V
